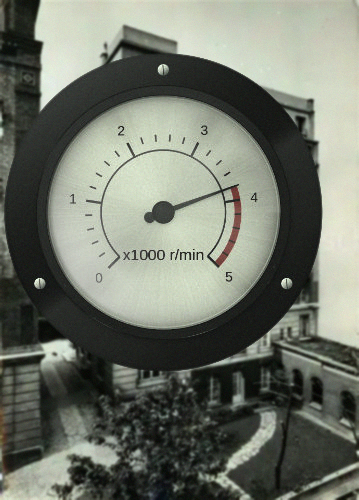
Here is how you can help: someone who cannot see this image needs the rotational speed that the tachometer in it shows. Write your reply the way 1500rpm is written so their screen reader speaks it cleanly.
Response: 3800rpm
